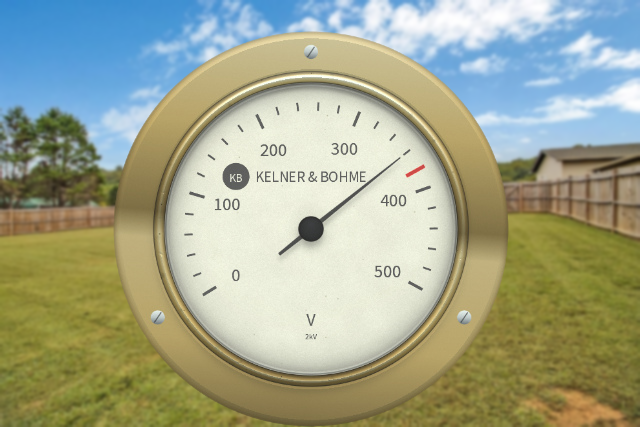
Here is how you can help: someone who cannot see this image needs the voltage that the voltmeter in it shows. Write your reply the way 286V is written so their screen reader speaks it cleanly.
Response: 360V
